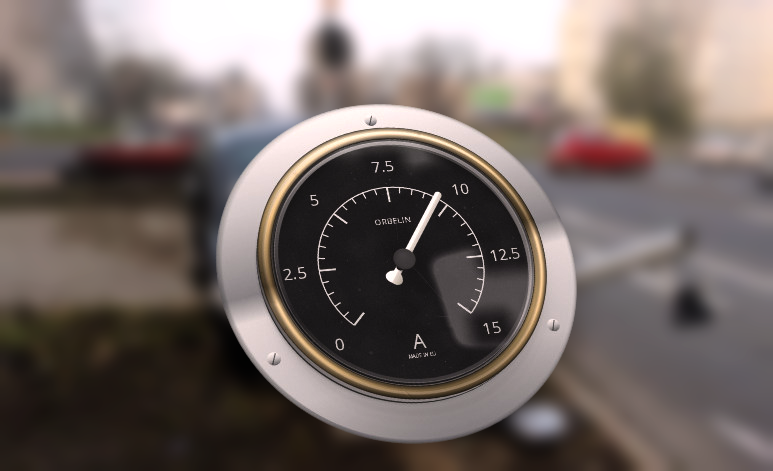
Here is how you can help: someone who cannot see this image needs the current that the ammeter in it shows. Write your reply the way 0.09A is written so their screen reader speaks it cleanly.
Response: 9.5A
